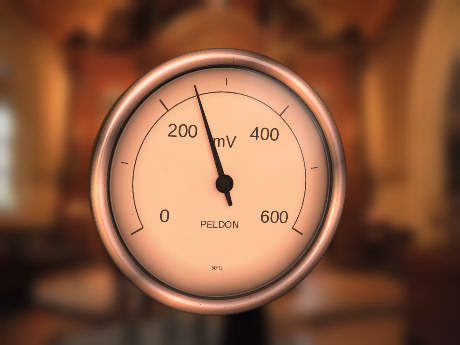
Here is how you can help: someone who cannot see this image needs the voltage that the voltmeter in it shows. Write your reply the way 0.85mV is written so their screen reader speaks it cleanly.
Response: 250mV
